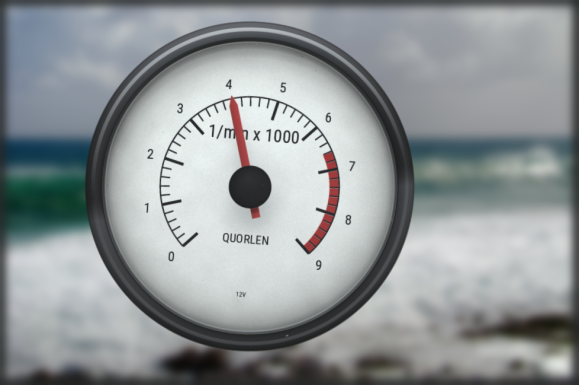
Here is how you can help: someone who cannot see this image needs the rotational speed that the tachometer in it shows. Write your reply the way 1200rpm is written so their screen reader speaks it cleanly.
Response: 4000rpm
